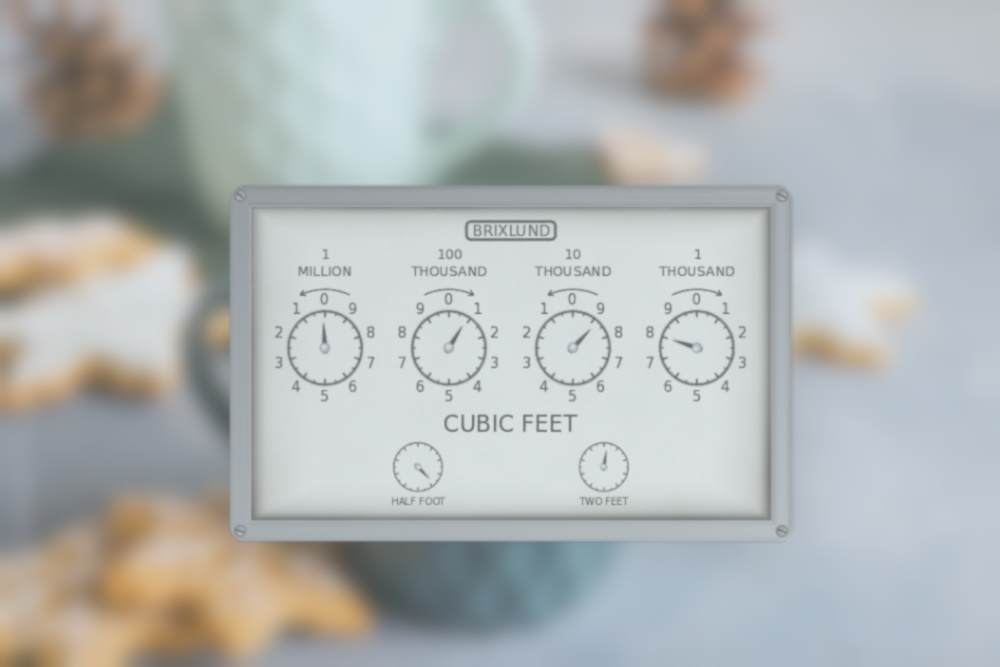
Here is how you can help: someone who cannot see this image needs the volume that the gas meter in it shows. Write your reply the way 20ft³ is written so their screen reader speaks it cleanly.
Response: 8800ft³
